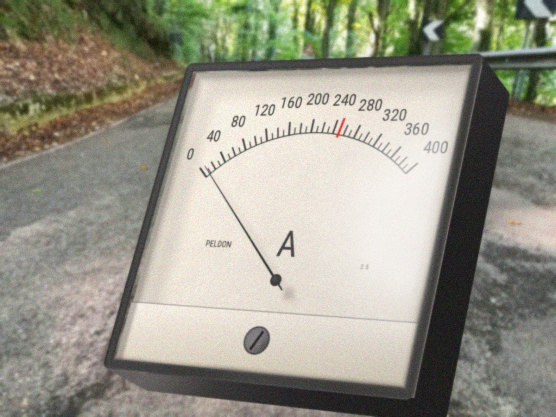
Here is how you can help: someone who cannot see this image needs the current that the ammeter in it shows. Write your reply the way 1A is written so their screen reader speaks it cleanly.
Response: 10A
